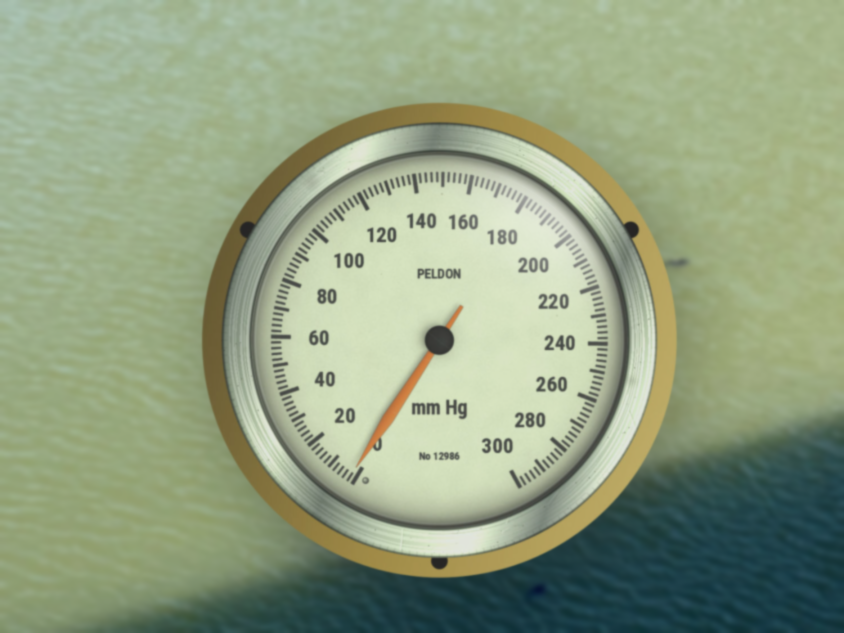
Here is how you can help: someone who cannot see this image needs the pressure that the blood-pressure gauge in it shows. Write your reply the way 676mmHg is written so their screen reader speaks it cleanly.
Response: 2mmHg
